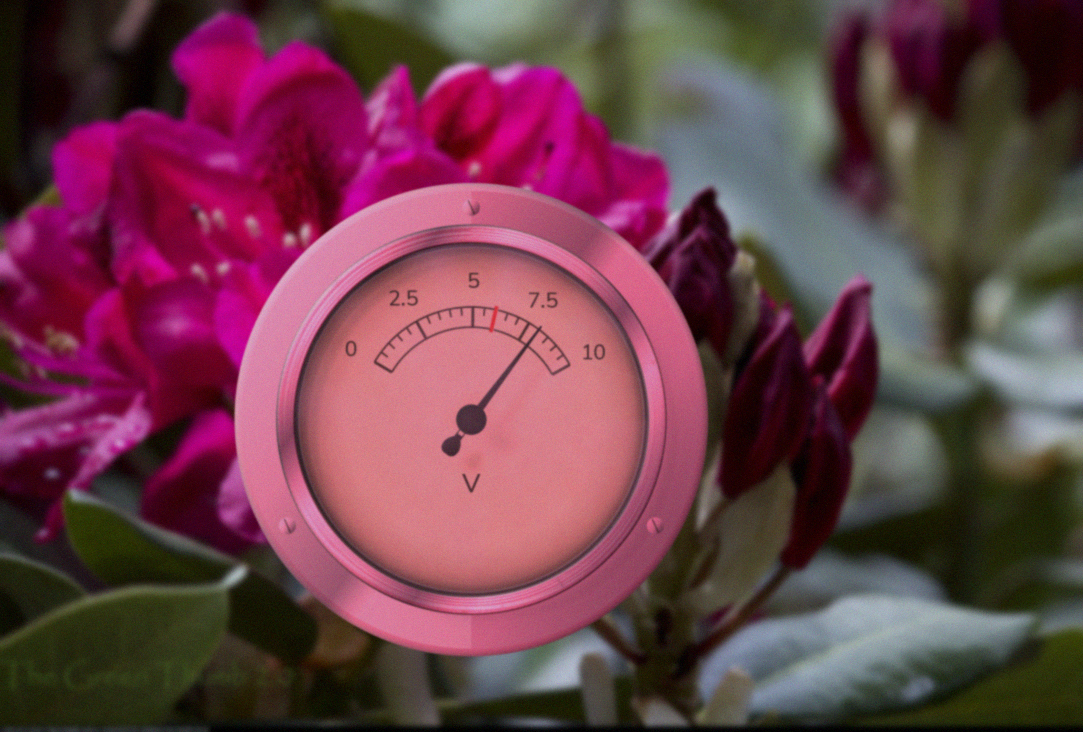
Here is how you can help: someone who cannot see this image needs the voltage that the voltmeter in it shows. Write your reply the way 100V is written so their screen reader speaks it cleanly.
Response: 8V
